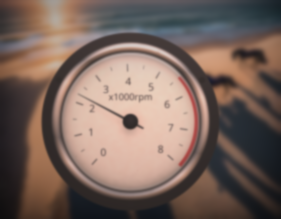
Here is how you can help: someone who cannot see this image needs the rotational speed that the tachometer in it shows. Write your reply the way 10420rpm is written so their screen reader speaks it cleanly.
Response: 2250rpm
